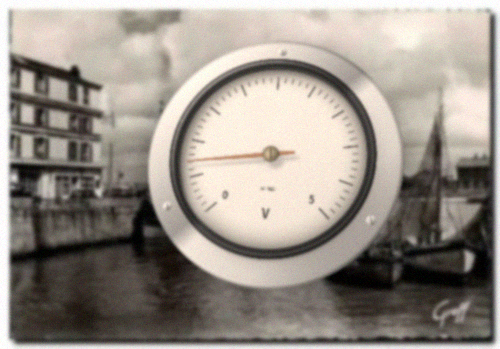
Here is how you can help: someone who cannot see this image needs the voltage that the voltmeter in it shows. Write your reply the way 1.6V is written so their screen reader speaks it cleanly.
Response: 0.7V
